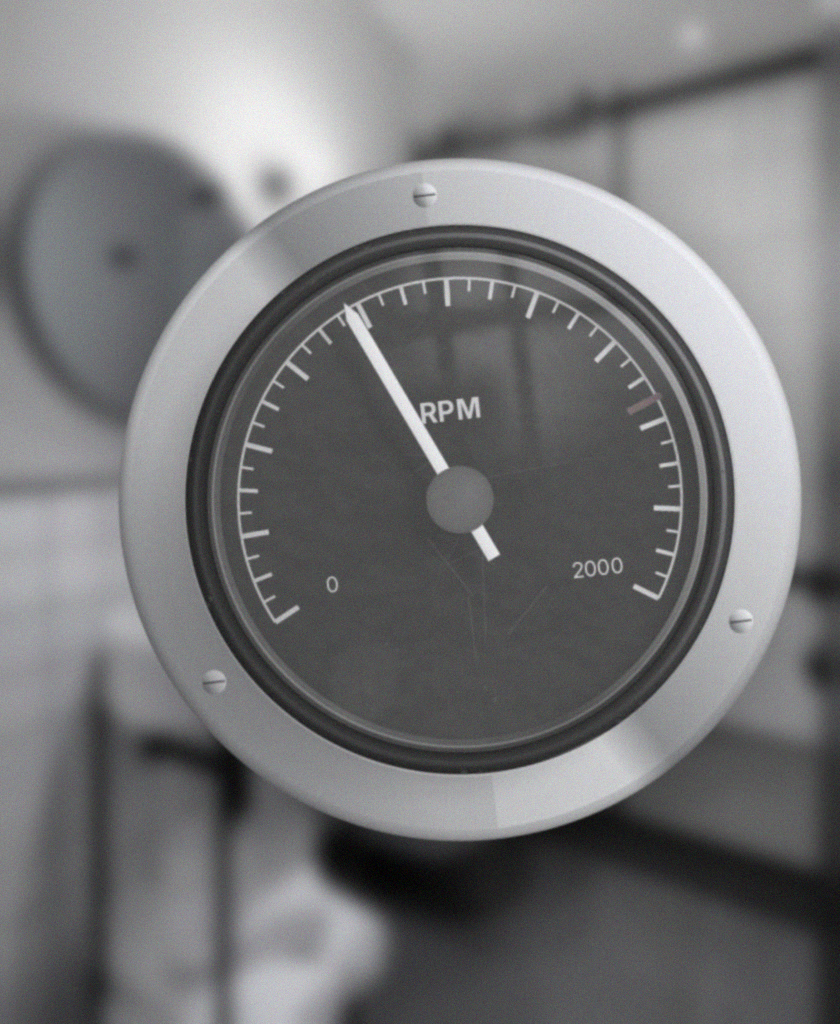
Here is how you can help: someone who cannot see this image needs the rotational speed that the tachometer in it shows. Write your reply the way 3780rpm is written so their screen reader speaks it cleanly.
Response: 775rpm
